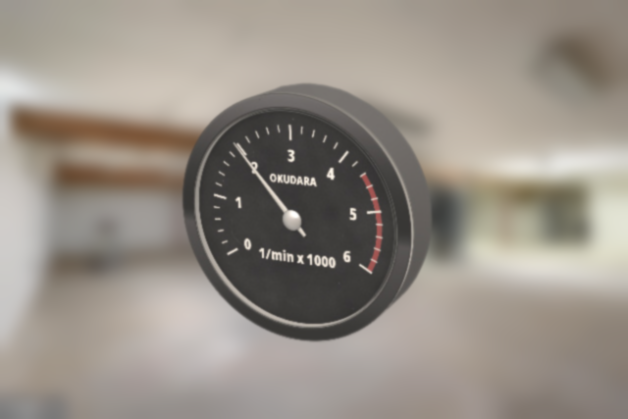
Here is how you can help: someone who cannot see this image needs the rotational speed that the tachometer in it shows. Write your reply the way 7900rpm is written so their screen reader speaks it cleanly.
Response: 2000rpm
